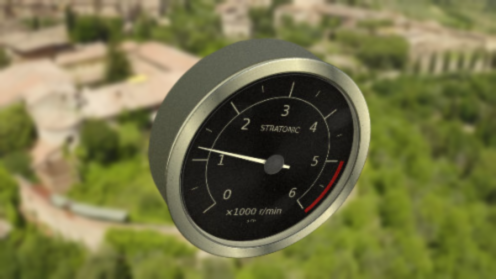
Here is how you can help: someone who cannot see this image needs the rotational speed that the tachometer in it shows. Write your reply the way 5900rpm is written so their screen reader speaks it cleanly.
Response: 1250rpm
